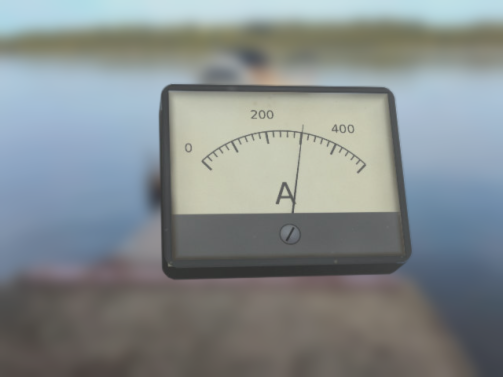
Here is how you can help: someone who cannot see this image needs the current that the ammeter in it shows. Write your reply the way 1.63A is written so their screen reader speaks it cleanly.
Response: 300A
